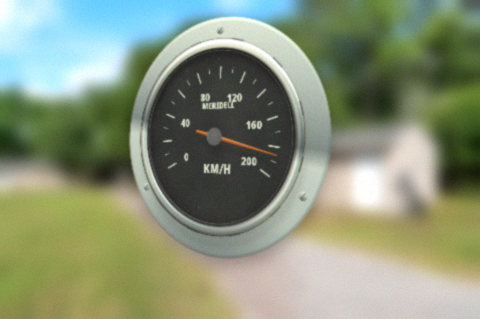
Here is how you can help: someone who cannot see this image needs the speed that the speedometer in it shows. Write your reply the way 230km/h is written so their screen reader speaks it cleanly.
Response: 185km/h
